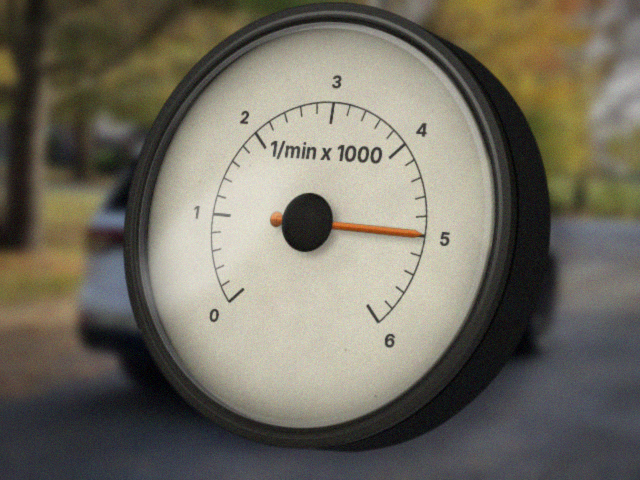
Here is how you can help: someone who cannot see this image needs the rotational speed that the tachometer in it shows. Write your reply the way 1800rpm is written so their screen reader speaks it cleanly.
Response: 5000rpm
